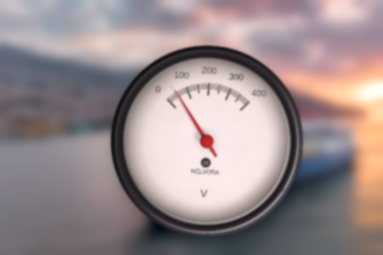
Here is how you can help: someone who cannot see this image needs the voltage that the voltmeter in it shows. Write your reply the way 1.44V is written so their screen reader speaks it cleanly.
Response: 50V
